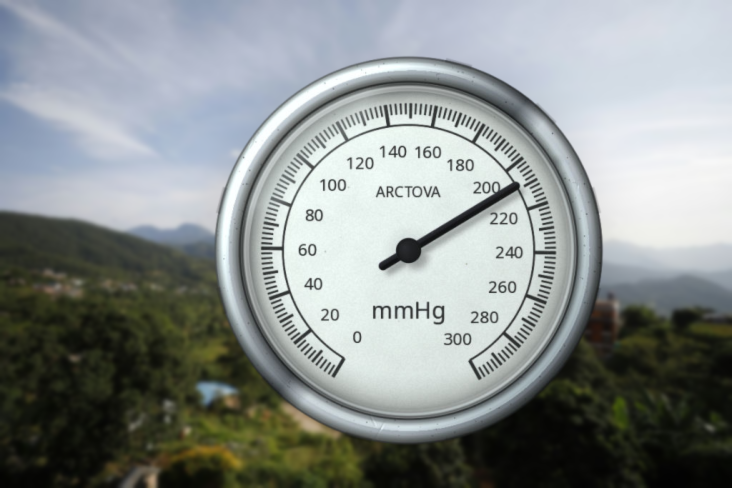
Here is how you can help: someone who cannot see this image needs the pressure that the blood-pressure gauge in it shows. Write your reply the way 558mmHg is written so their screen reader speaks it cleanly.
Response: 208mmHg
